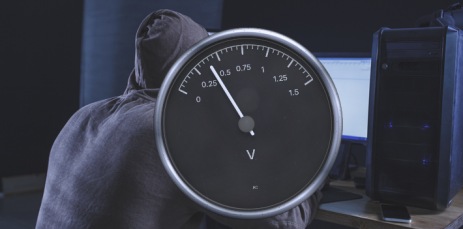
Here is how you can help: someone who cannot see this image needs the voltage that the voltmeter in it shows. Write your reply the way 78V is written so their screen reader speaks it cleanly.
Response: 0.4V
